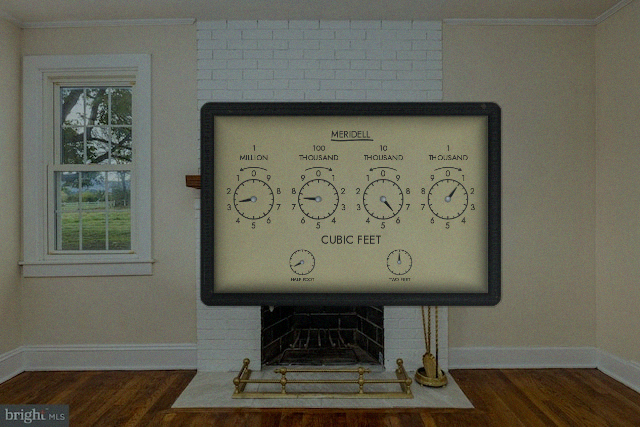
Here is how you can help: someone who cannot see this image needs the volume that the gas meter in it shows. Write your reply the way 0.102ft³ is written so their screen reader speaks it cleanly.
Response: 276100ft³
